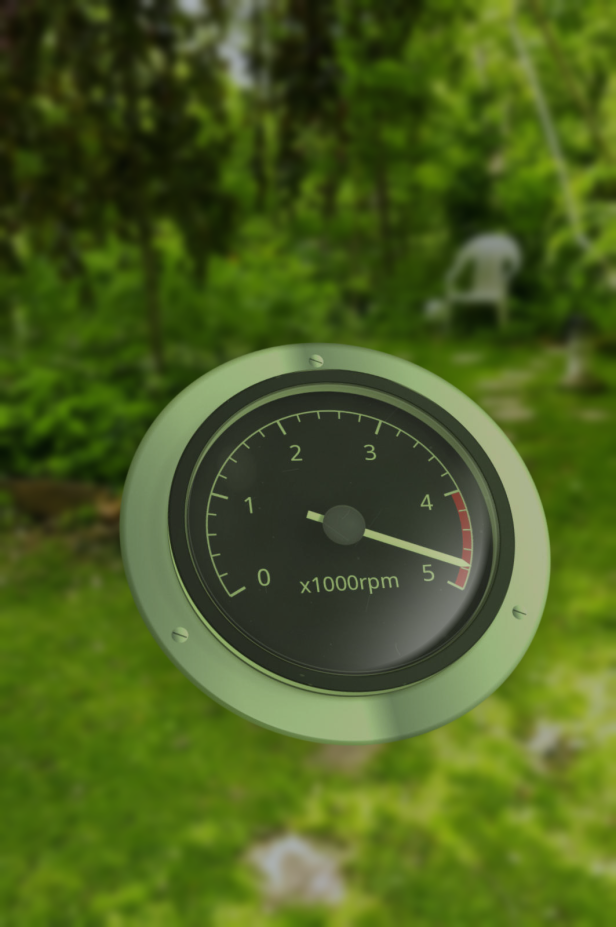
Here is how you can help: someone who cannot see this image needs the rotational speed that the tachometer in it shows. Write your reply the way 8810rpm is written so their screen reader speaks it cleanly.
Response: 4800rpm
